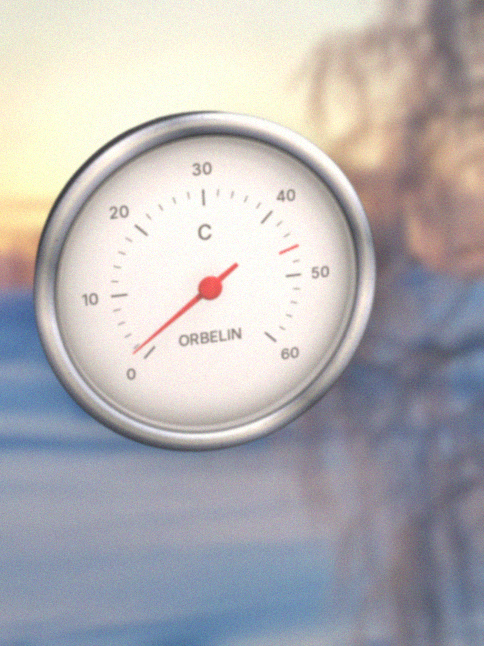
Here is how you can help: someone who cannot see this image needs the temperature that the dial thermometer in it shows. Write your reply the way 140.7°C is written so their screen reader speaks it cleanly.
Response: 2°C
